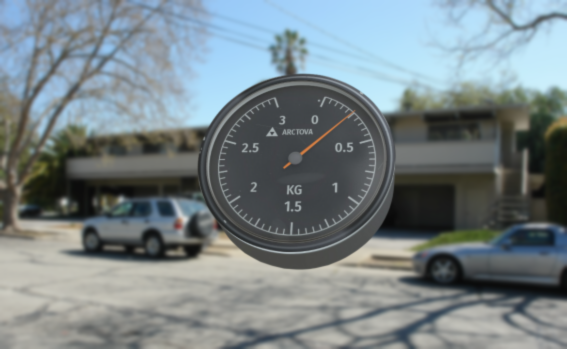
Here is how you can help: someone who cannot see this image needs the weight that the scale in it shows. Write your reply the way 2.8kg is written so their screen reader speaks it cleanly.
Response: 0.25kg
